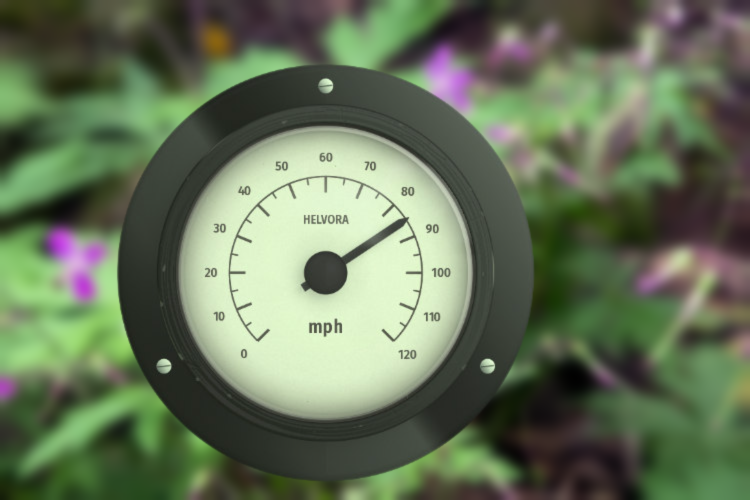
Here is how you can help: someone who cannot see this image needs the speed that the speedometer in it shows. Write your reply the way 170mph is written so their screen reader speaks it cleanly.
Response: 85mph
